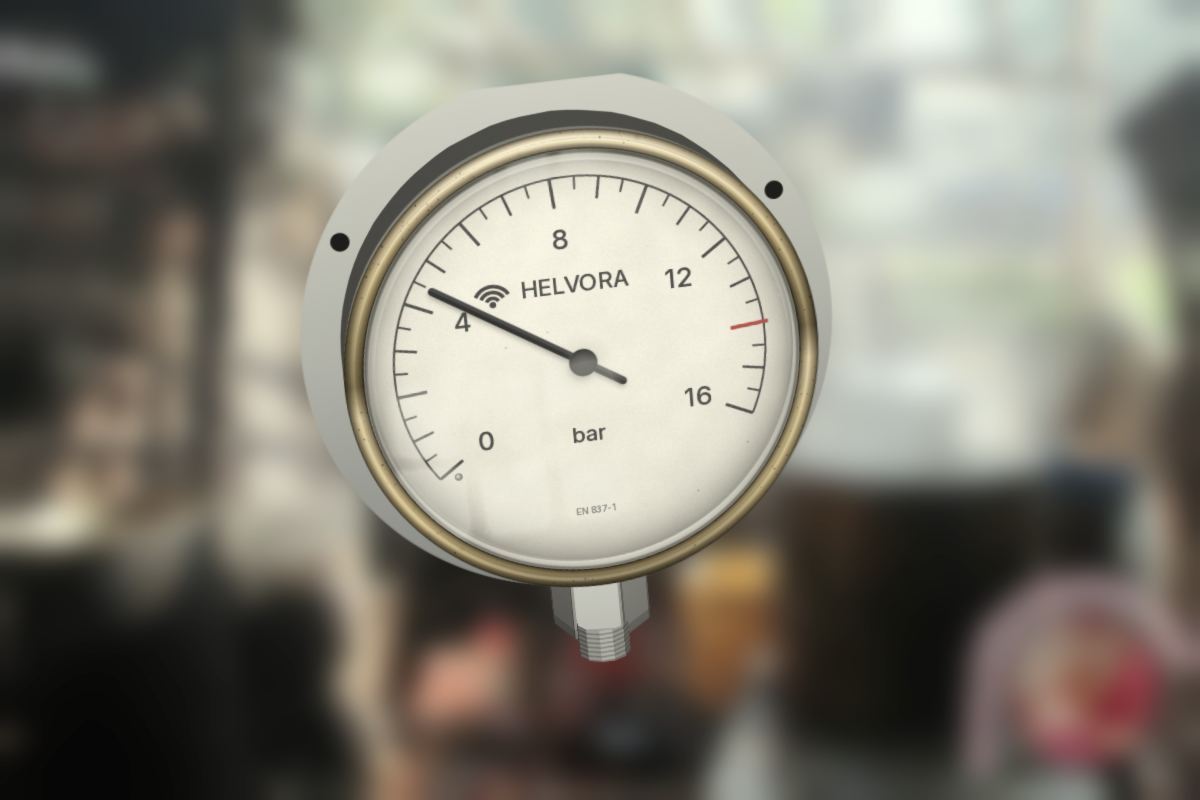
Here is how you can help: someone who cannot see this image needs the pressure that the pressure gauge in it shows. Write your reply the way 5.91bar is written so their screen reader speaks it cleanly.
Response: 4.5bar
